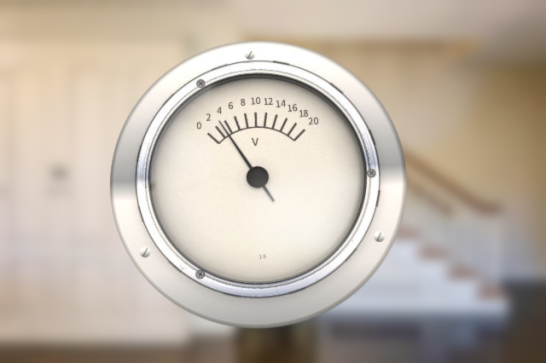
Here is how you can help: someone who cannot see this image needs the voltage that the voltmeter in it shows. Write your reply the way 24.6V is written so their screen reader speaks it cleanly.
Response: 3V
